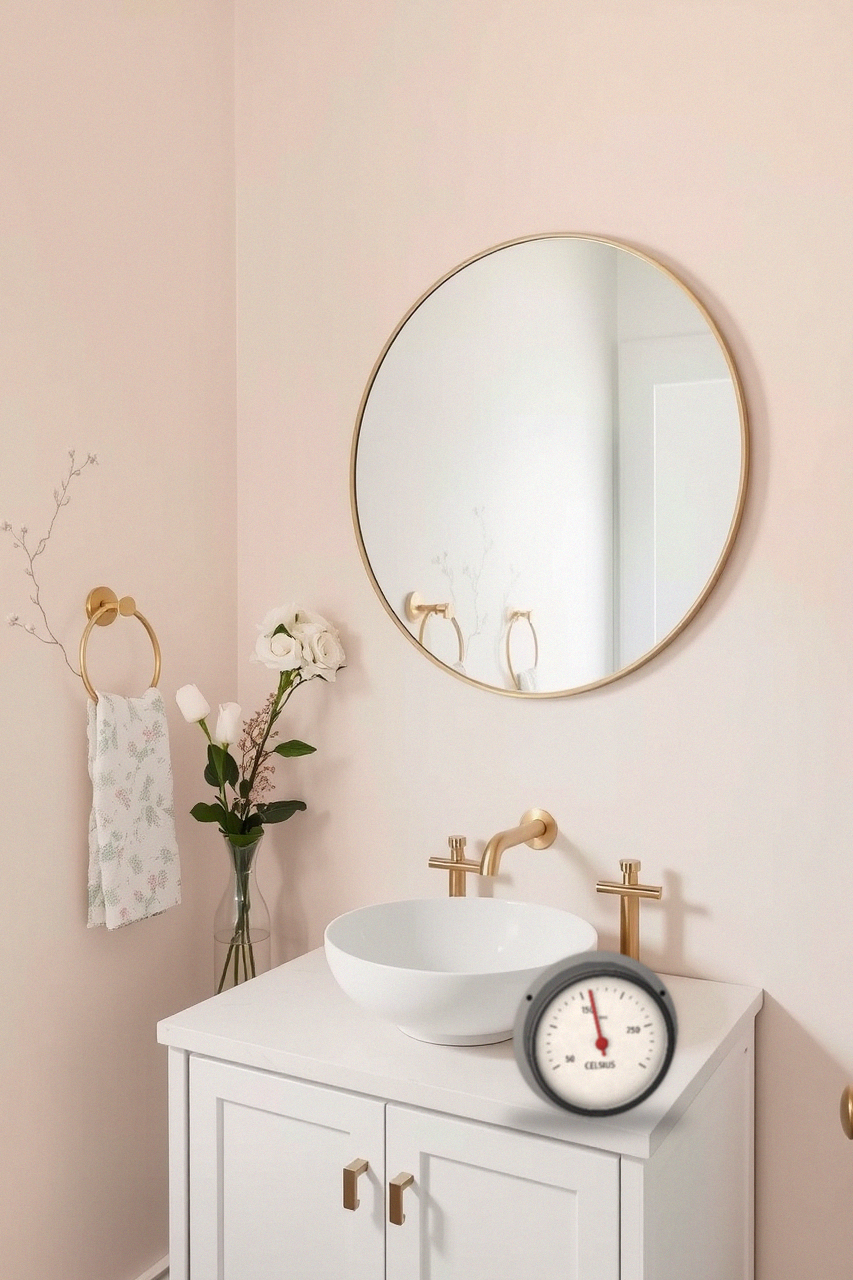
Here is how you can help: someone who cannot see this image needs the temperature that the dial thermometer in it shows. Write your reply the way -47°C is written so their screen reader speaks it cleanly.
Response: 160°C
